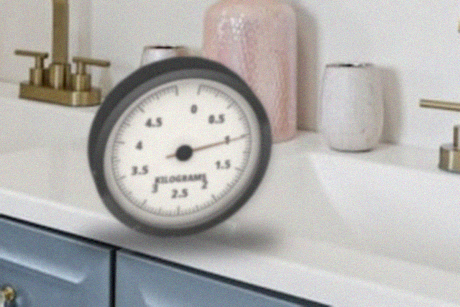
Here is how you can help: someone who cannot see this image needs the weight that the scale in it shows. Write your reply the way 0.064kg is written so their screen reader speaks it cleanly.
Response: 1kg
